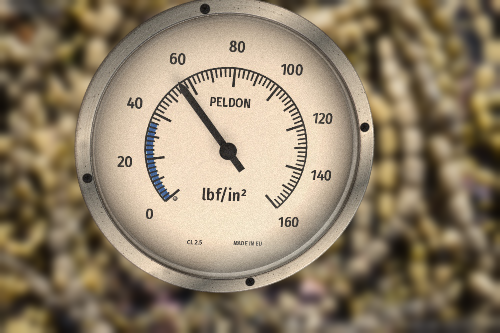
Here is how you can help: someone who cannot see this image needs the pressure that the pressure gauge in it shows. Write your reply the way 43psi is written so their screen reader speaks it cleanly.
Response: 56psi
